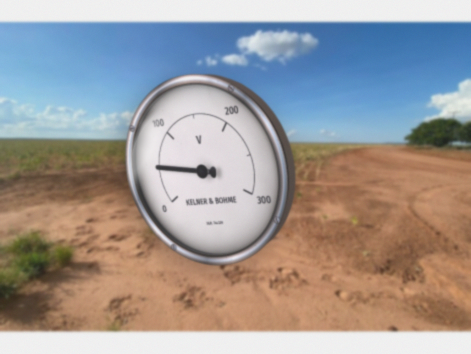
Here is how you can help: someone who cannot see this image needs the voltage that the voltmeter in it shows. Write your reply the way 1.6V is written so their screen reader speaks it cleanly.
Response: 50V
